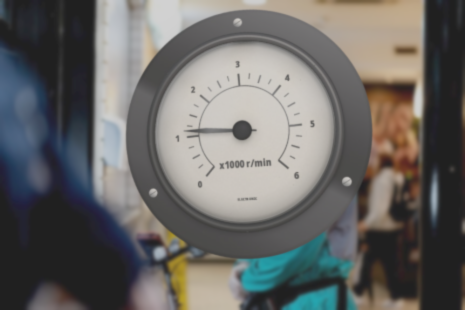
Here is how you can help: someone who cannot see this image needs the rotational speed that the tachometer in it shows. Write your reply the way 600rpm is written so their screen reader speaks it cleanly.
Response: 1125rpm
